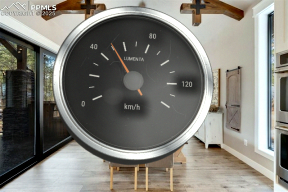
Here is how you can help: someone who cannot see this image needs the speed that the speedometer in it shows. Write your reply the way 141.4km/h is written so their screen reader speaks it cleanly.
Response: 50km/h
